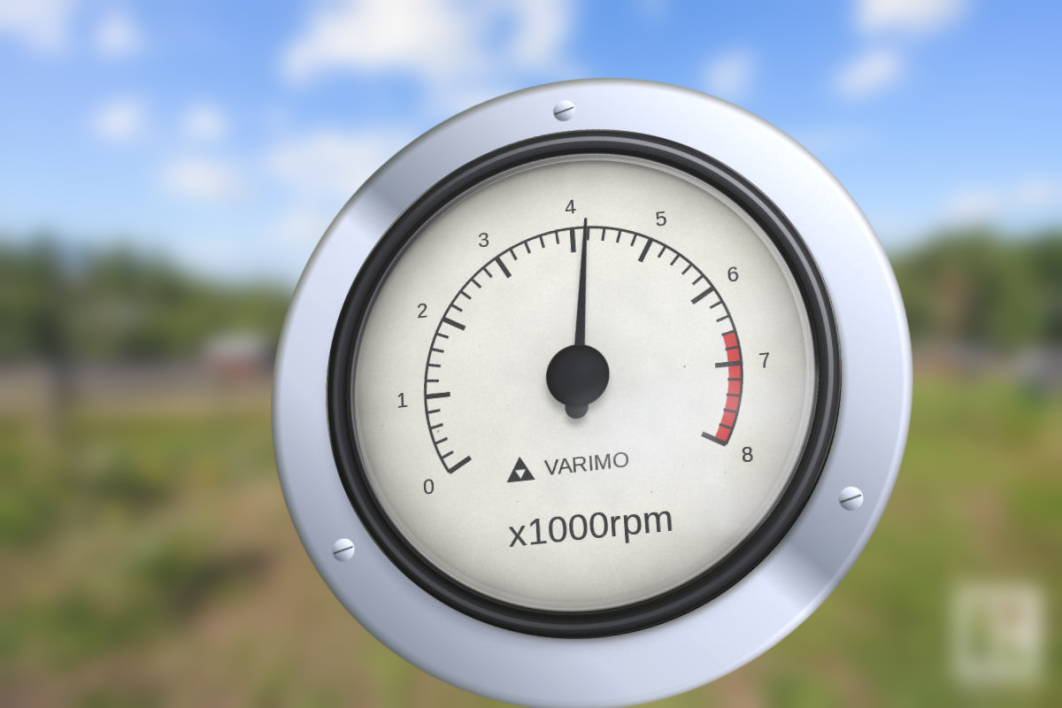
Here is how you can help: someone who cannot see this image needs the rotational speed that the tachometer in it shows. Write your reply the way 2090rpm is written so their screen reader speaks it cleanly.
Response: 4200rpm
